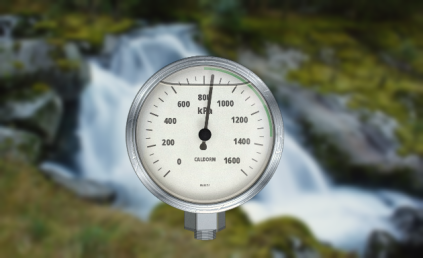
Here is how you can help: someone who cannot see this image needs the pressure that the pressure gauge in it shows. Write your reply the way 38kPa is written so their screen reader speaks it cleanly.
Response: 850kPa
